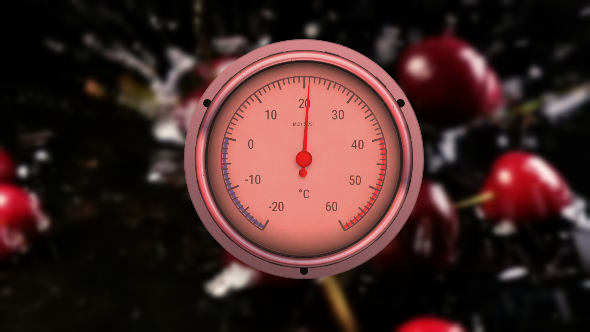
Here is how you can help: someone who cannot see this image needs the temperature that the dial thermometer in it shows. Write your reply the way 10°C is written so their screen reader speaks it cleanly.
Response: 21°C
